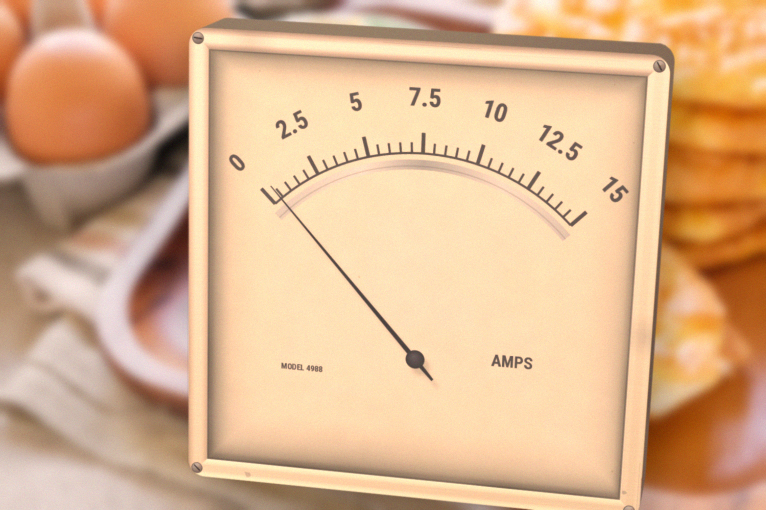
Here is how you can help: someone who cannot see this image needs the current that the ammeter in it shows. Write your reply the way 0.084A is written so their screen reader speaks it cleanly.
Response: 0.5A
